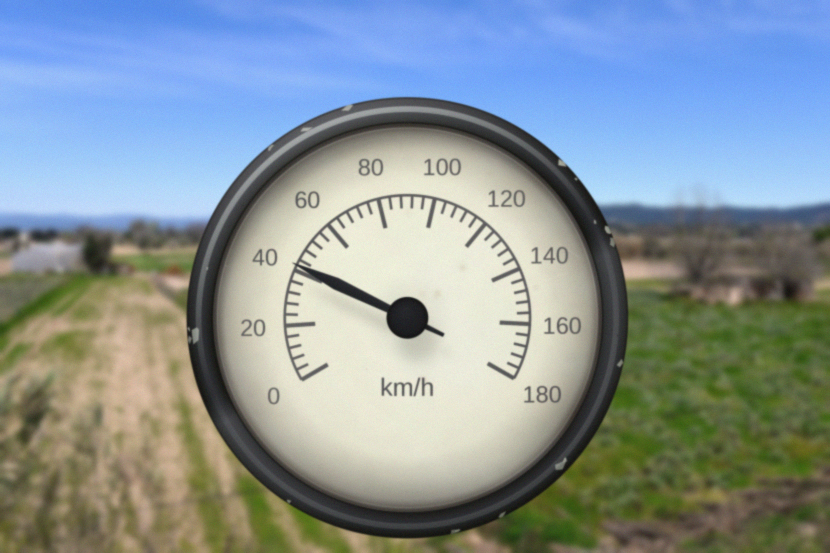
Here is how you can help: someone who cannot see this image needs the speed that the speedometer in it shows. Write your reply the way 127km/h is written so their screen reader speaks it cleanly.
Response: 42km/h
